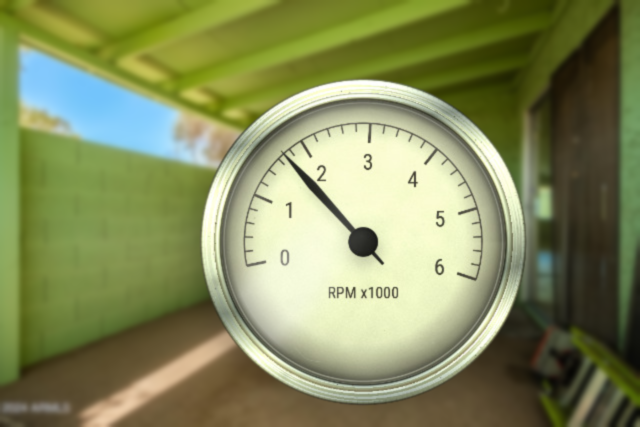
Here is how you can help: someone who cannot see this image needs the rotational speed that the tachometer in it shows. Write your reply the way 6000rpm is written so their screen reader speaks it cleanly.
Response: 1700rpm
